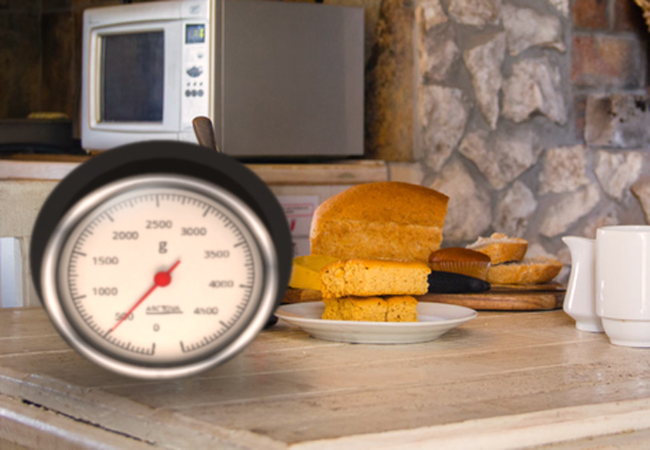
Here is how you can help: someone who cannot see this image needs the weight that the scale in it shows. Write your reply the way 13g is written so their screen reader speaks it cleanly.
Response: 500g
